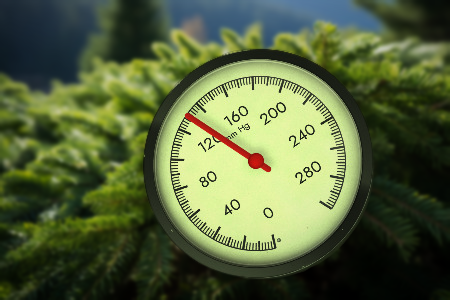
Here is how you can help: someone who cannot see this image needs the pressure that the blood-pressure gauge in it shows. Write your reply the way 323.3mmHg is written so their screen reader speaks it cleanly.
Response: 130mmHg
